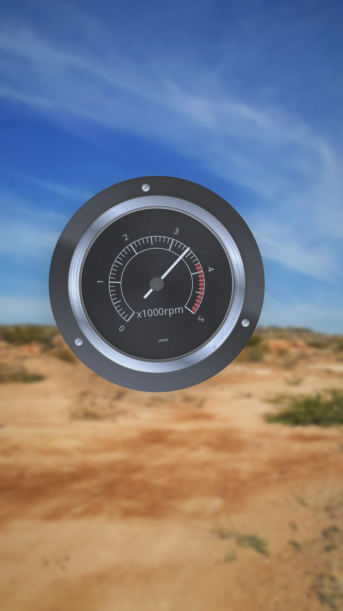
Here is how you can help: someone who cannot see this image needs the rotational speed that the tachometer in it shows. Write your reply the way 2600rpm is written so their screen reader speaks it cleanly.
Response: 3400rpm
